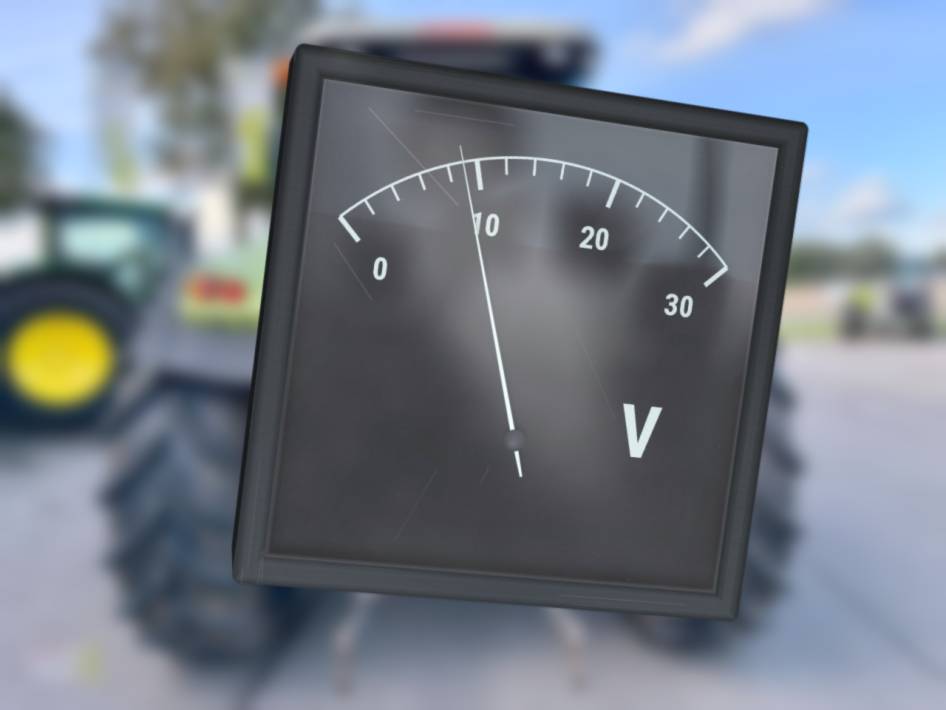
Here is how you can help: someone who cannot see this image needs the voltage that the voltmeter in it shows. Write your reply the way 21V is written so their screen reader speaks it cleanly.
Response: 9V
